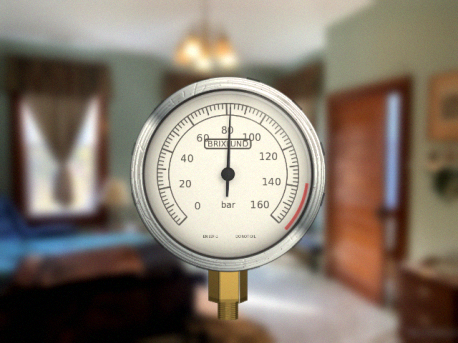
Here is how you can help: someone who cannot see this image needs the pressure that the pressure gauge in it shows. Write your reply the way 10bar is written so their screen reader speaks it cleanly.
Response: 82bar
